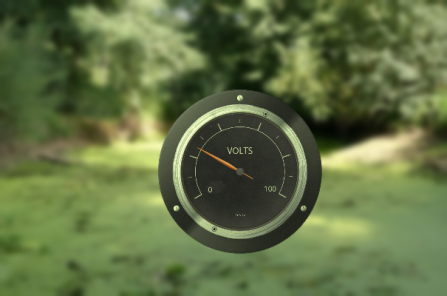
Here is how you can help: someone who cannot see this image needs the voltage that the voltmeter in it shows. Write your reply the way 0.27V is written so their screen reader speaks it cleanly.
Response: 25V
